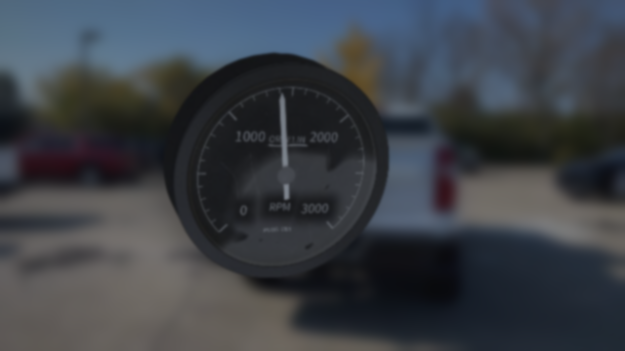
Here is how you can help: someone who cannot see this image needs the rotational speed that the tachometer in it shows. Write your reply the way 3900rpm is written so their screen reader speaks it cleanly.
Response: 1400rpm
